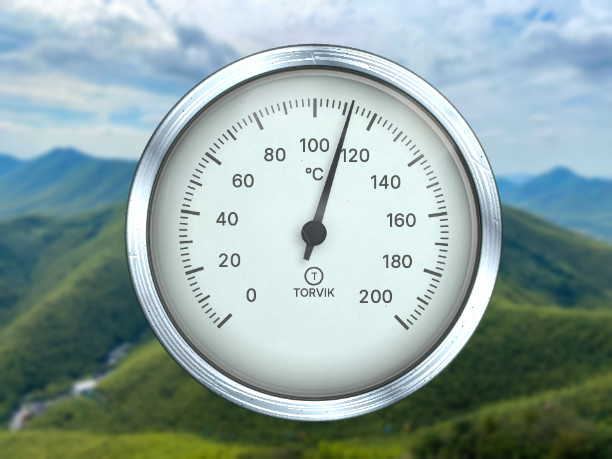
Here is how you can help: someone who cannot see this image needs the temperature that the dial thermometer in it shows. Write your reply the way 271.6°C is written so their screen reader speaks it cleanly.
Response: 112°C
